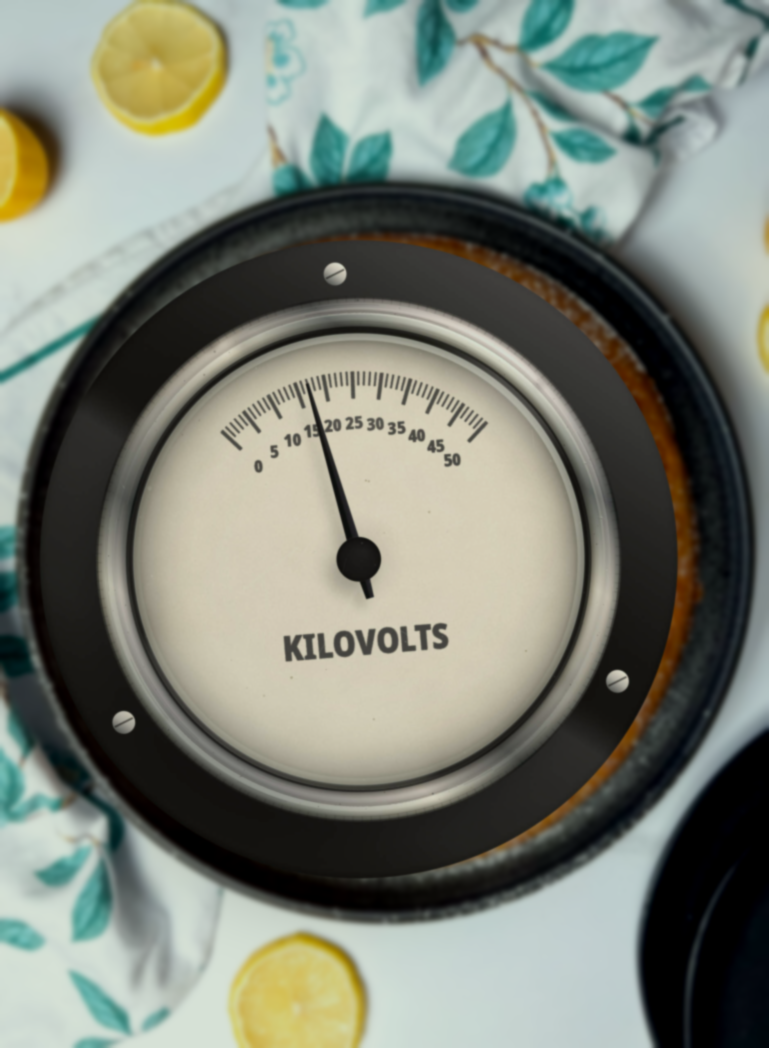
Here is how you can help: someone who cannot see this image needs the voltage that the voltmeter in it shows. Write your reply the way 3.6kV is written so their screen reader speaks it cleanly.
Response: 17kV
